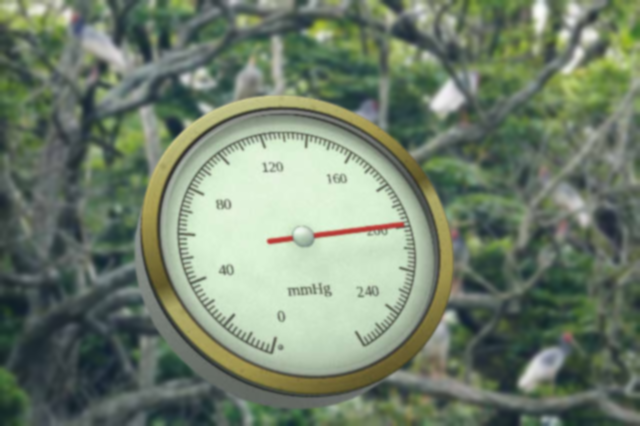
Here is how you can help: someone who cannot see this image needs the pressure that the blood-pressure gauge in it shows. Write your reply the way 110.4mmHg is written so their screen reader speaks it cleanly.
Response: 200mmHg
